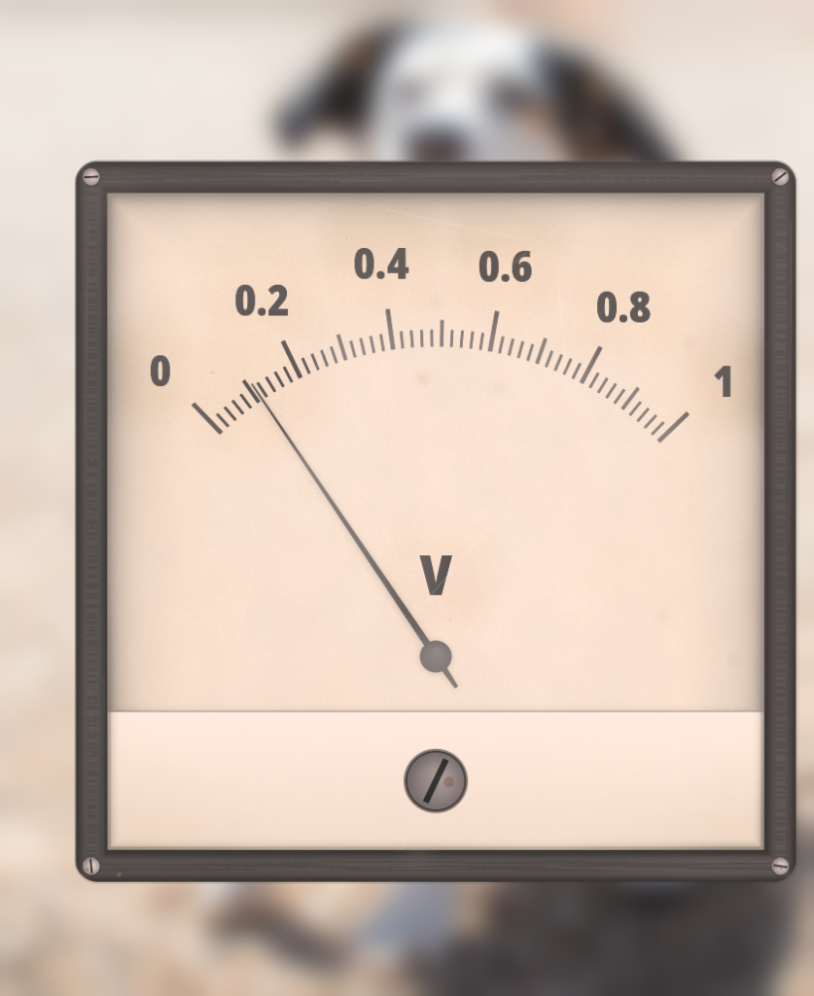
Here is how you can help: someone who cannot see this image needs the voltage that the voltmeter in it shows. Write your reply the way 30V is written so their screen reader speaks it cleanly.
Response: 0.11V
